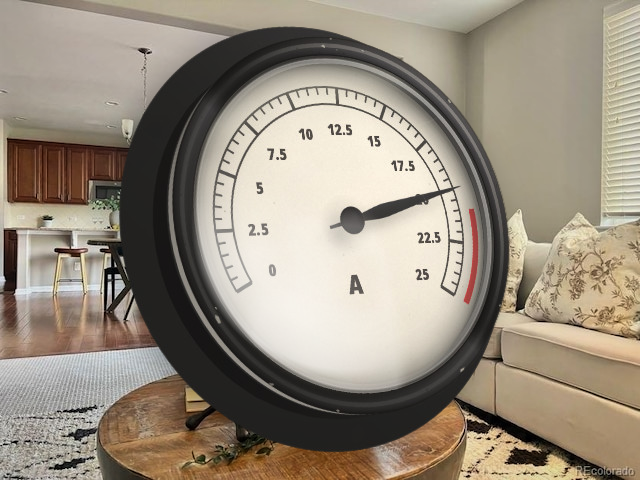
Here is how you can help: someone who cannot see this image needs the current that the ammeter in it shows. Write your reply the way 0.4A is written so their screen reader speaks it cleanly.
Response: 20A
